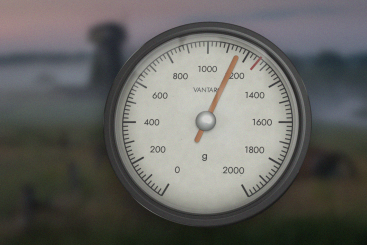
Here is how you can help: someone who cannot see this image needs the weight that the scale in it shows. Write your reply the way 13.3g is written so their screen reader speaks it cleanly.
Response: 1160g
